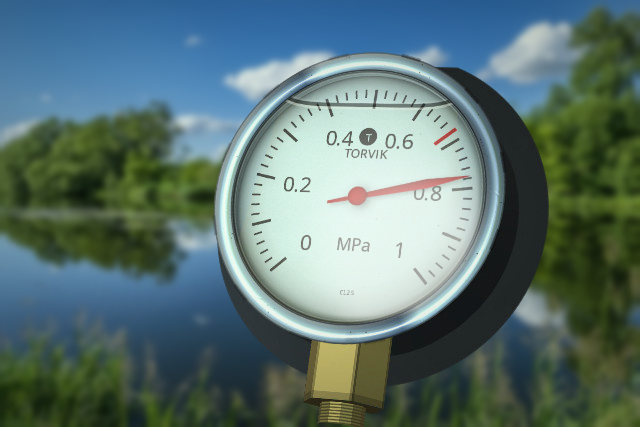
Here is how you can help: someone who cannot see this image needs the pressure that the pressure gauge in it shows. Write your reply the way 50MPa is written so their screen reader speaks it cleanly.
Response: 0.78MPa
